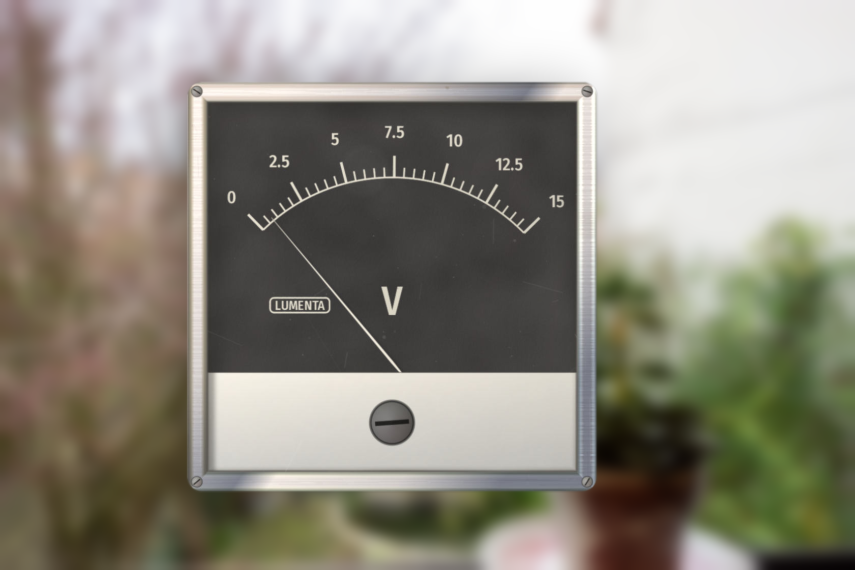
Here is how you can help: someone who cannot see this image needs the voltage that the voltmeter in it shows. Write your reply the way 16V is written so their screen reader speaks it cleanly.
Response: 0.75V
